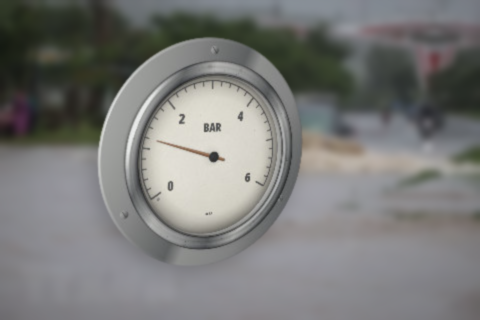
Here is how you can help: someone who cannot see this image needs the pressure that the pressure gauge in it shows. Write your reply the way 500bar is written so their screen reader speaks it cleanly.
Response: 1.2bar
